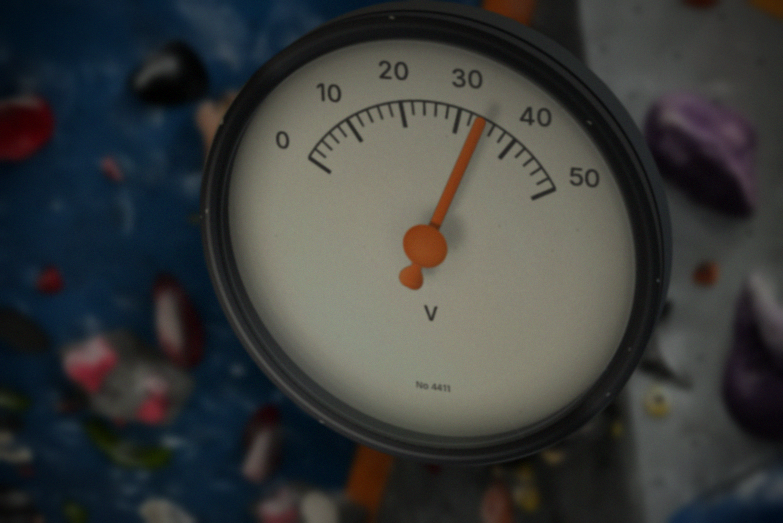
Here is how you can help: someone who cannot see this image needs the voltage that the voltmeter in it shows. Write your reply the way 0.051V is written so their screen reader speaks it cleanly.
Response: 34V
